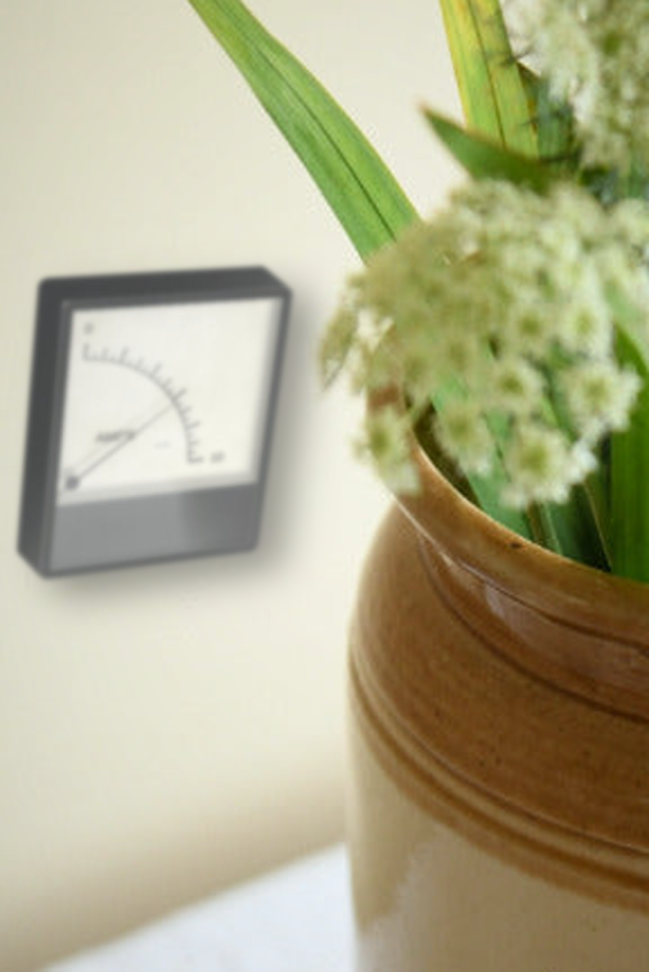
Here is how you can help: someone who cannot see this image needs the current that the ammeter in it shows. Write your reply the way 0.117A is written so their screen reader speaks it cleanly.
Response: 6A
